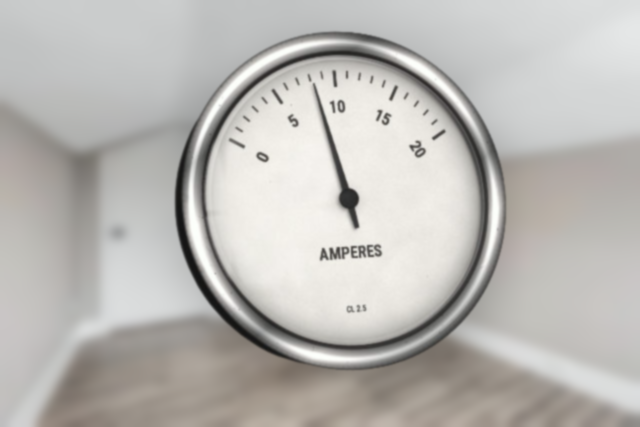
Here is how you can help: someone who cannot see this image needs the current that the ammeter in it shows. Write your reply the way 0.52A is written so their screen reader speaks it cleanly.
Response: 8A
